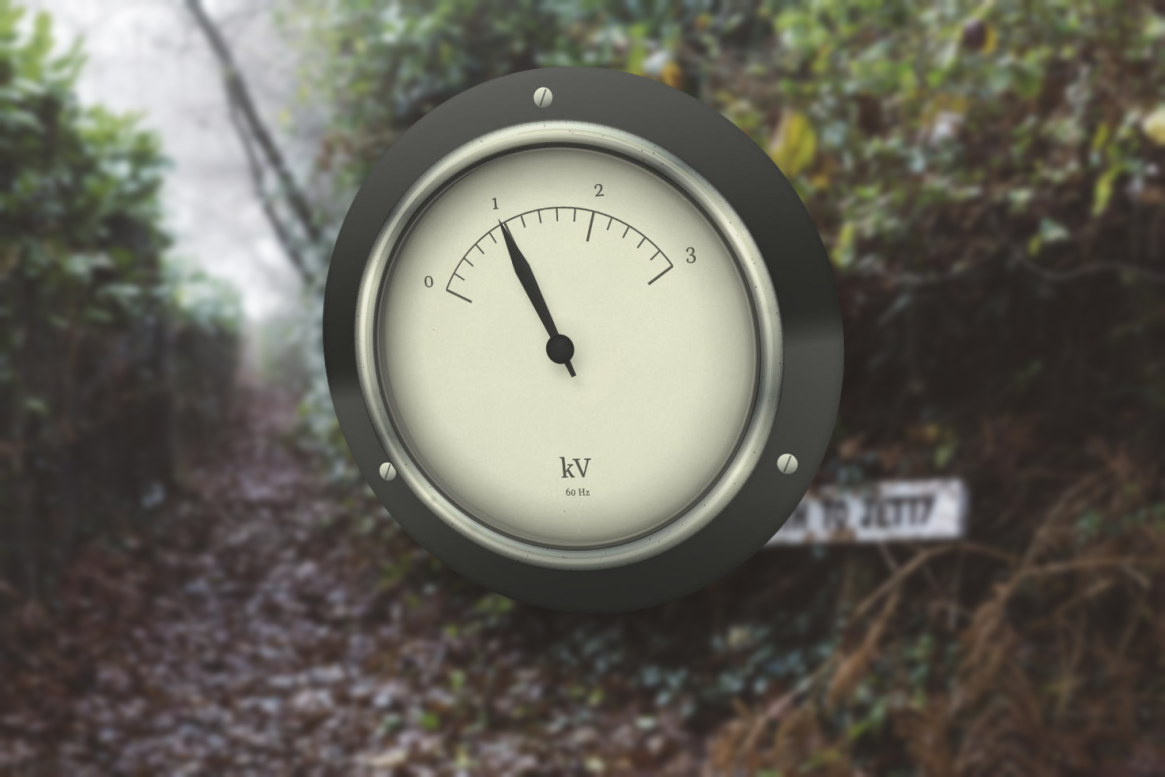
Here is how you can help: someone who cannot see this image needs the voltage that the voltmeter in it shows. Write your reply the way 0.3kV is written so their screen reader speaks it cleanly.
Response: 1kV
